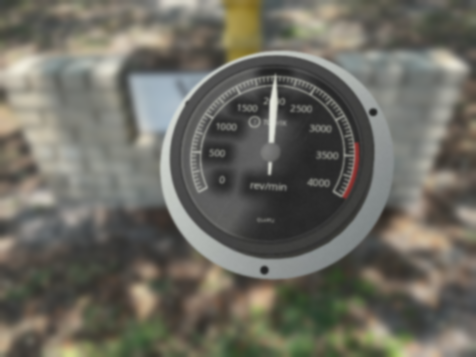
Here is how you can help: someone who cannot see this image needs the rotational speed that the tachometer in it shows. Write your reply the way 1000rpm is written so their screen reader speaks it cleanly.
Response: 2000rpm
